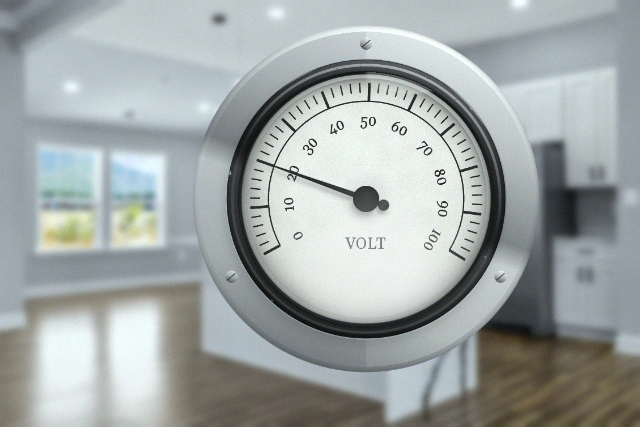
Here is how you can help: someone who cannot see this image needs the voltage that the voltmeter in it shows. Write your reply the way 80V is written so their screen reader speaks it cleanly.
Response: 20V
